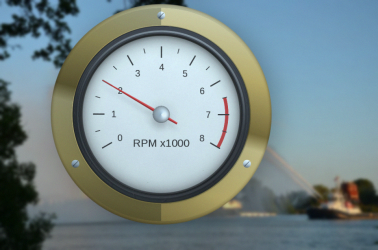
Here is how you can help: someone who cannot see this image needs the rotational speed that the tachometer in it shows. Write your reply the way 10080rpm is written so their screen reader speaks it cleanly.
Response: 2000rpm
